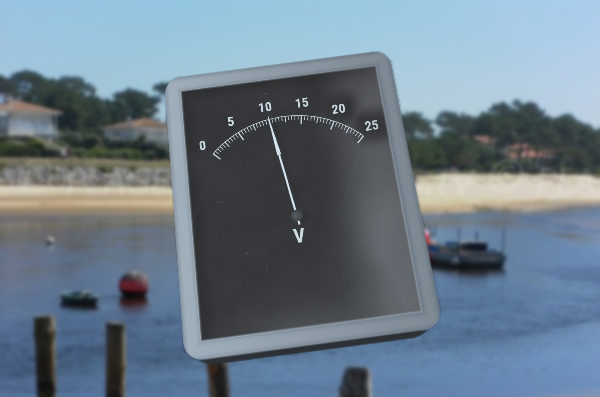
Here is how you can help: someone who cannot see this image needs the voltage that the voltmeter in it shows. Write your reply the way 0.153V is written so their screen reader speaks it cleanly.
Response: 10V
